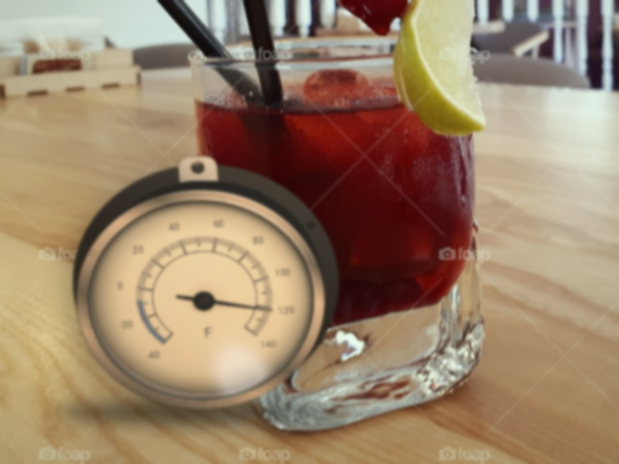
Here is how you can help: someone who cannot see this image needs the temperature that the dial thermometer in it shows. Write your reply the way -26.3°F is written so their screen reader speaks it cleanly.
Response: 120°F
